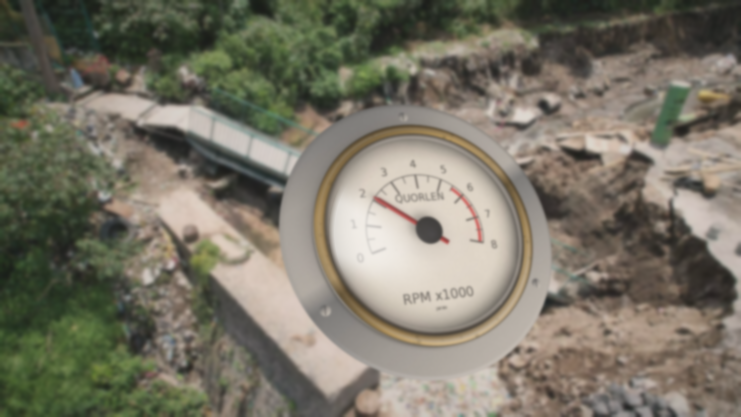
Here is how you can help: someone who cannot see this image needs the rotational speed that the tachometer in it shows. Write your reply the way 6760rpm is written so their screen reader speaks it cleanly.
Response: 2000rpm
